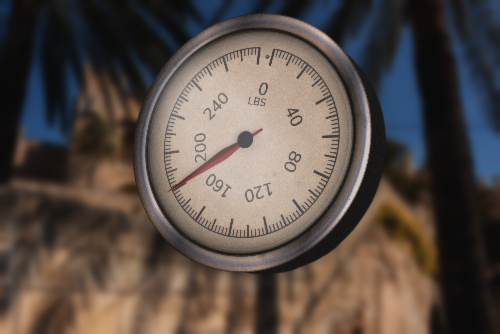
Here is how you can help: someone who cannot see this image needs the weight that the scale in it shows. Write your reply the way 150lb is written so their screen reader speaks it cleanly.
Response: 180lb
